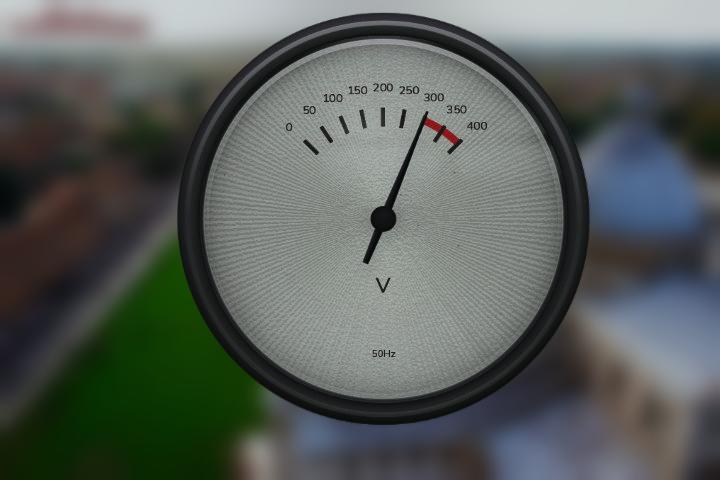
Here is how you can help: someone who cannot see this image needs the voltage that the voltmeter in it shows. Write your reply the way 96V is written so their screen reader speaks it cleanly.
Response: 300V
